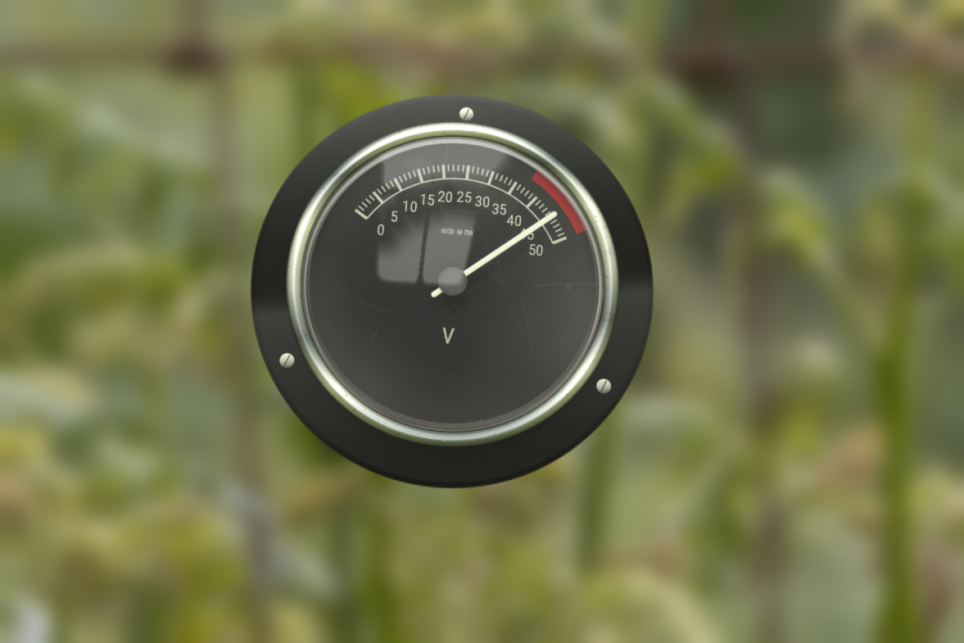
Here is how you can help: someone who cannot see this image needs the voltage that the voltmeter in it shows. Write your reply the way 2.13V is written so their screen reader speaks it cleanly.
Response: 45V
